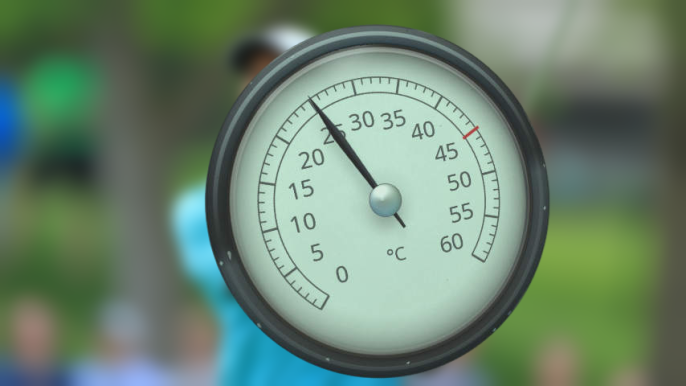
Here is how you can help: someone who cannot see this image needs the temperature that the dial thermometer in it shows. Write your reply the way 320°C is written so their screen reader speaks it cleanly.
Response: 25°C
